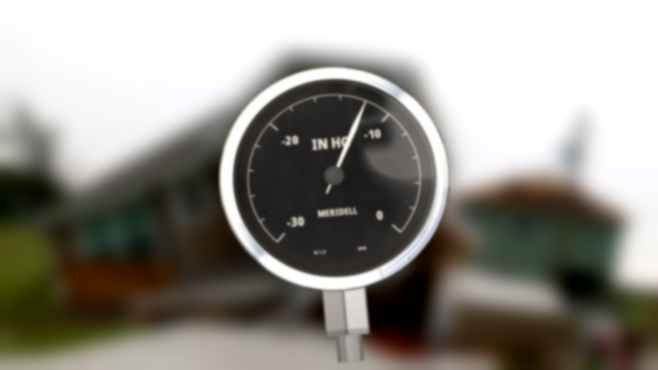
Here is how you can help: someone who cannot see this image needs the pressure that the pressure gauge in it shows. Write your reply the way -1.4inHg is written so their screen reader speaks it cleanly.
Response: -12inHg
